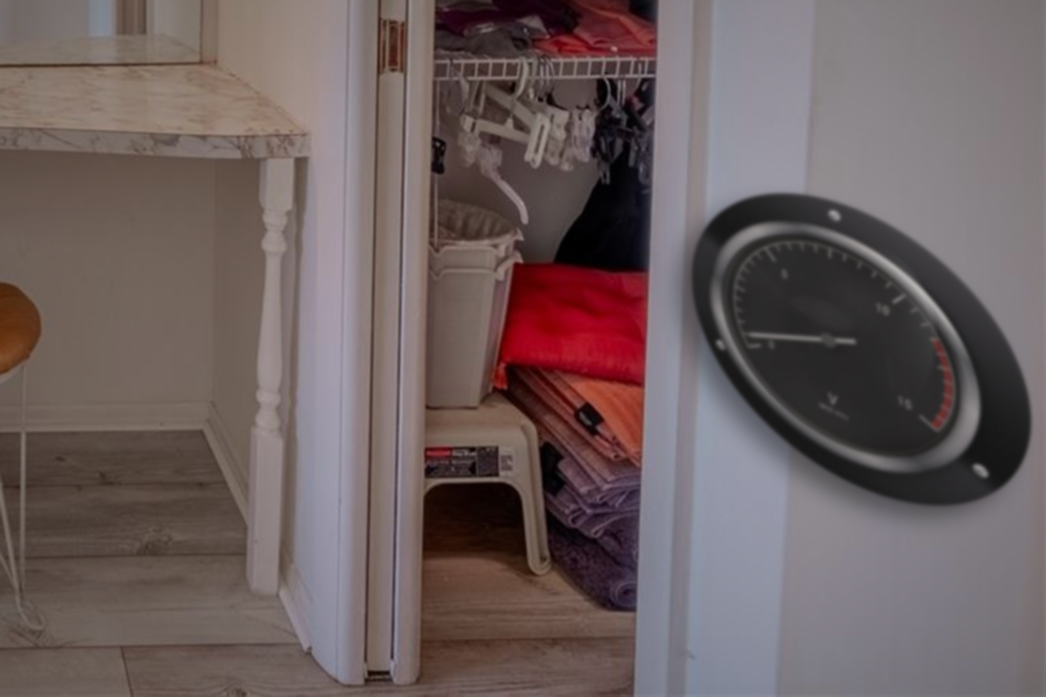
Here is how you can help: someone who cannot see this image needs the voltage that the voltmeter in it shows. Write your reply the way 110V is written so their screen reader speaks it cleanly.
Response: 0.5V
